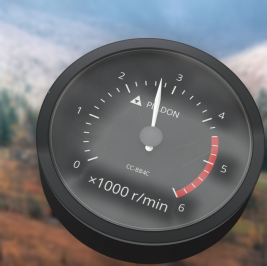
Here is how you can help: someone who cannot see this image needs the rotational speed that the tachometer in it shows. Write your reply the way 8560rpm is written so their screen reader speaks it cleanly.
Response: 2700rpm
